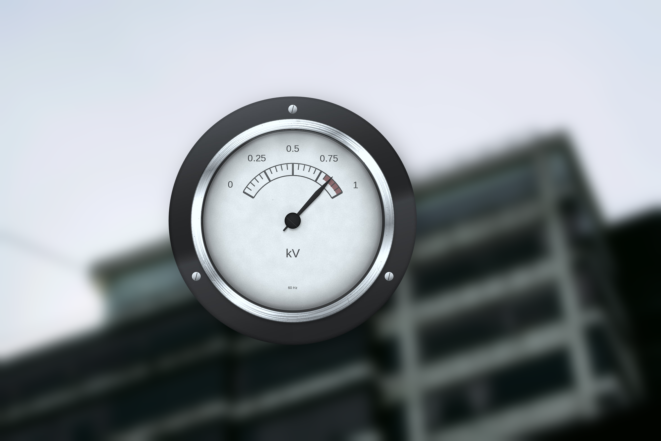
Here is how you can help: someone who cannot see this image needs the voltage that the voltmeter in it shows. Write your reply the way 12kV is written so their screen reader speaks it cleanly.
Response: 0.85kV
